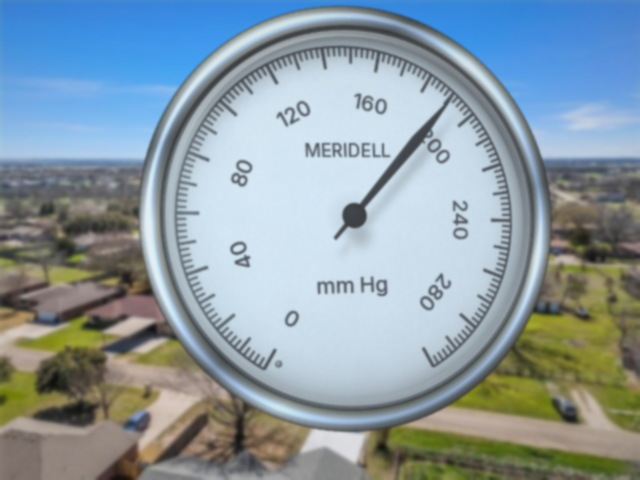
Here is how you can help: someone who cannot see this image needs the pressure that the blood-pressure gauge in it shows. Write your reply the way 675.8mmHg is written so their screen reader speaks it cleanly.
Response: 190mmHg
